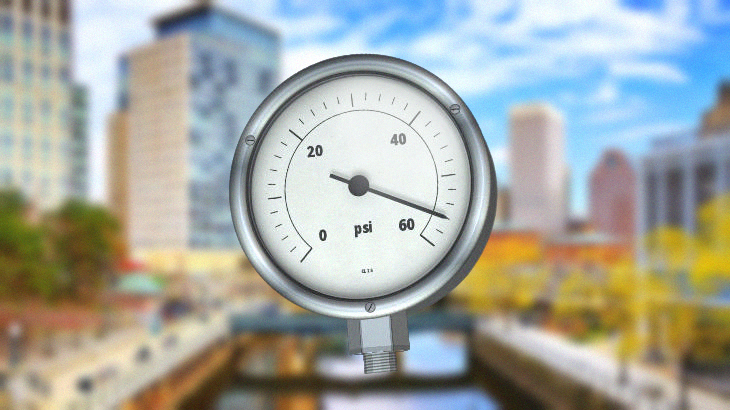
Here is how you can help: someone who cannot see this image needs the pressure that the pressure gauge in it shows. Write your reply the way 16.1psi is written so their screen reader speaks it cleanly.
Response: 56psi
